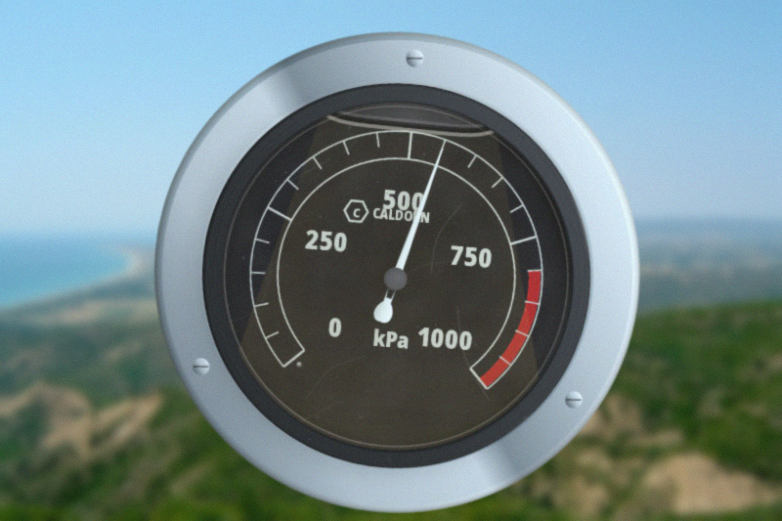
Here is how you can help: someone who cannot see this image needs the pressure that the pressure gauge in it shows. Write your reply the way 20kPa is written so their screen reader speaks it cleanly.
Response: 550kPa
